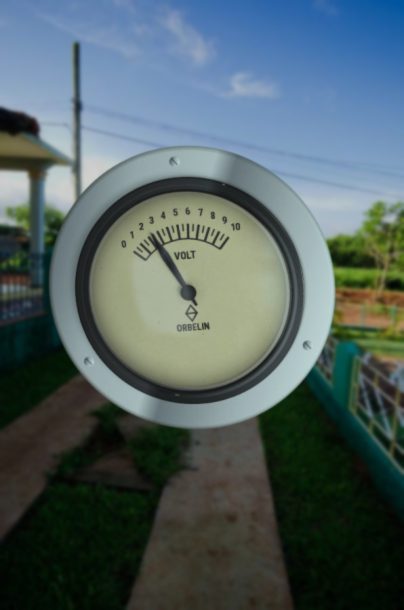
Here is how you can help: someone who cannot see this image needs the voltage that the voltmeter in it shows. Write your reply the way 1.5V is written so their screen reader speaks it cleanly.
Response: 2.5V
